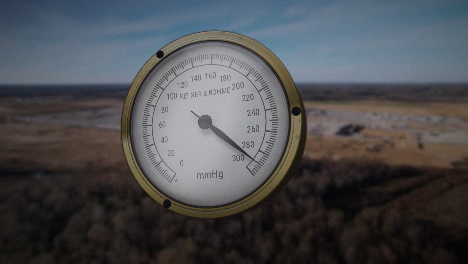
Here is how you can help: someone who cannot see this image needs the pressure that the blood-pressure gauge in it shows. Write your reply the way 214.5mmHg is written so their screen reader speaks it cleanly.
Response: 290mmHg
